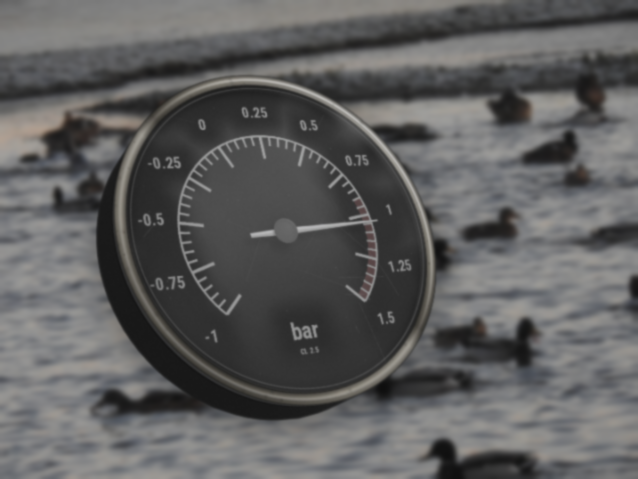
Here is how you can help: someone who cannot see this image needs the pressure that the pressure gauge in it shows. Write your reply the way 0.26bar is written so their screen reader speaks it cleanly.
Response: 1.05bar
